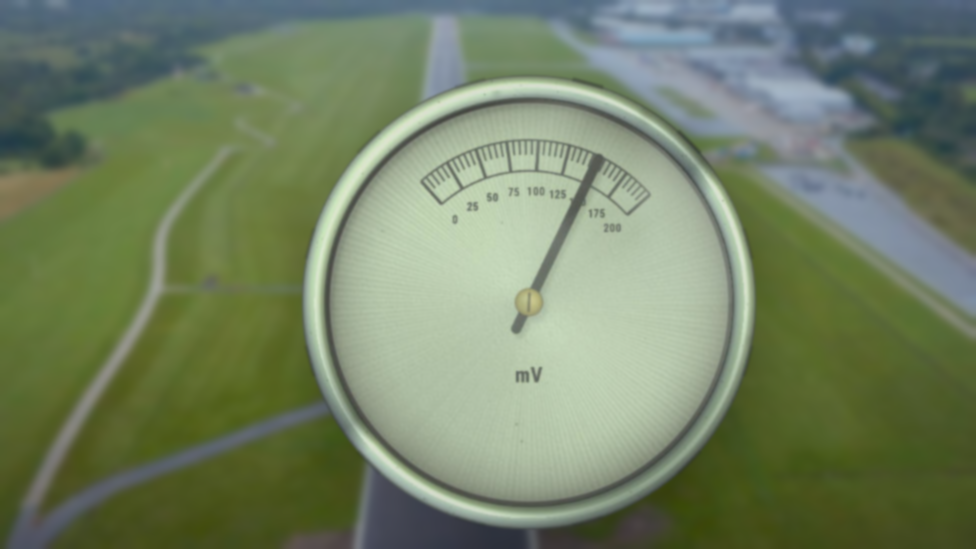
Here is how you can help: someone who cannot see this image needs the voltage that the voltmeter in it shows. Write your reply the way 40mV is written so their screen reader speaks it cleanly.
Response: 150mV
